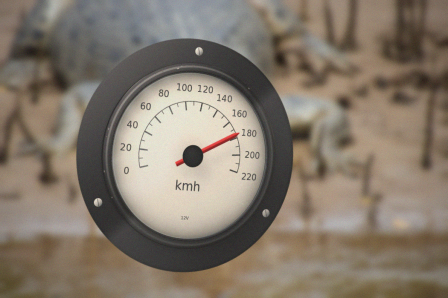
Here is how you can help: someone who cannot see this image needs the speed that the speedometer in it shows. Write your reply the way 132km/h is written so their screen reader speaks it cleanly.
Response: 175km/h
